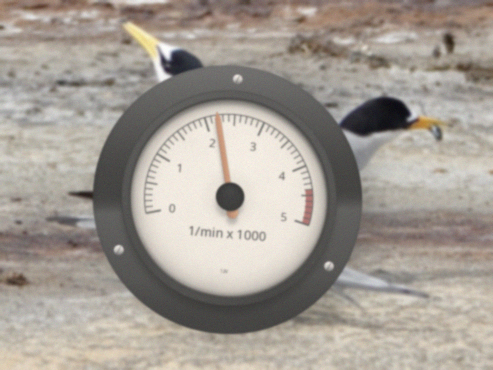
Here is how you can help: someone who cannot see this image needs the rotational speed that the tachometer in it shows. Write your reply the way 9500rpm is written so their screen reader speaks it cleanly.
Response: 2200rpm
